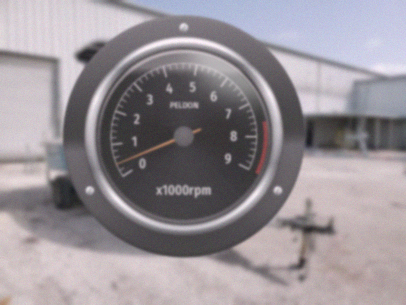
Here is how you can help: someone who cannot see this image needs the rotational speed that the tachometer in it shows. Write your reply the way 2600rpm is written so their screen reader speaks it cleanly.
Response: 400rpm
